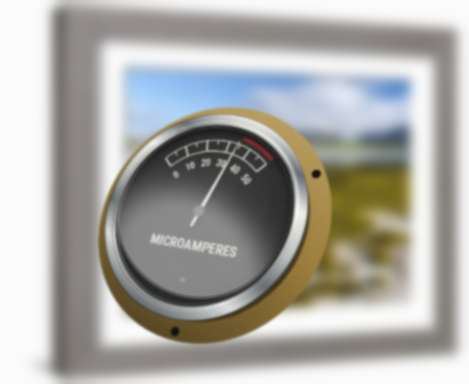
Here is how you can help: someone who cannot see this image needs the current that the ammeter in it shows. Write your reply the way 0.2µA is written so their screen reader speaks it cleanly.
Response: 35µA
